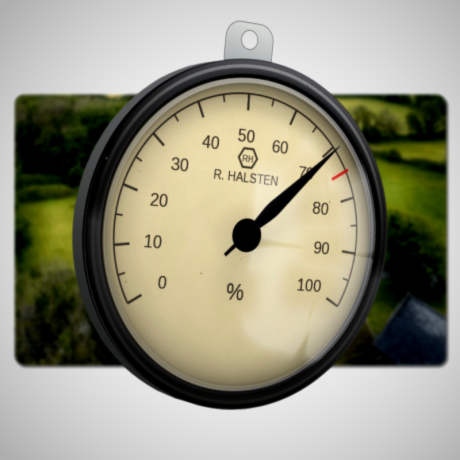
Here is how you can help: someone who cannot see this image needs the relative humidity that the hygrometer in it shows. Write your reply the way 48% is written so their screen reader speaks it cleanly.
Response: 70%
